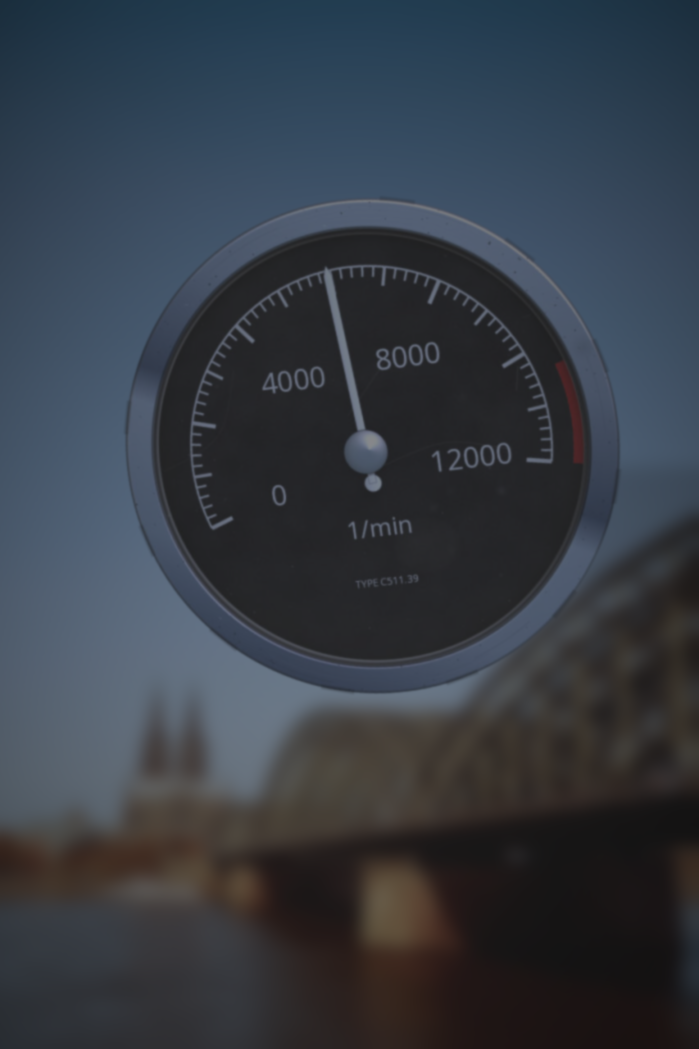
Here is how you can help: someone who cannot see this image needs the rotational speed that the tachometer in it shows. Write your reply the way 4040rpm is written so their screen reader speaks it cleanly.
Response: 6000rpm
